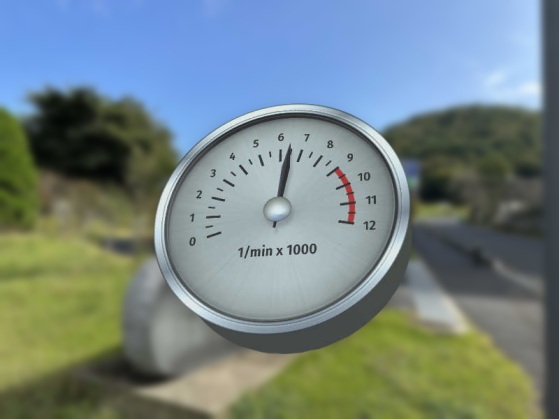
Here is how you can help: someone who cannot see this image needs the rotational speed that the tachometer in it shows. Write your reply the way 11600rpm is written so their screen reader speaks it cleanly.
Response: 6500rpm
